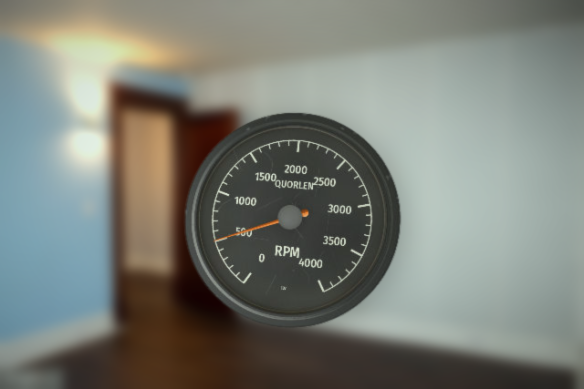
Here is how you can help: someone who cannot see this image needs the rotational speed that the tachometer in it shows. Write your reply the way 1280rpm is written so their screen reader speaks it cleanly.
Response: 500rpm
